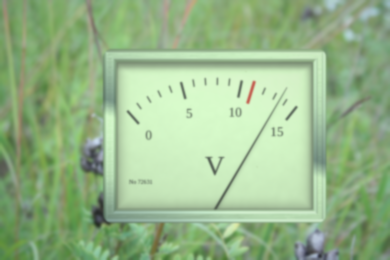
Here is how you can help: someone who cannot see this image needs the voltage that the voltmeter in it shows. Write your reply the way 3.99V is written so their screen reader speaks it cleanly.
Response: 13.5V
